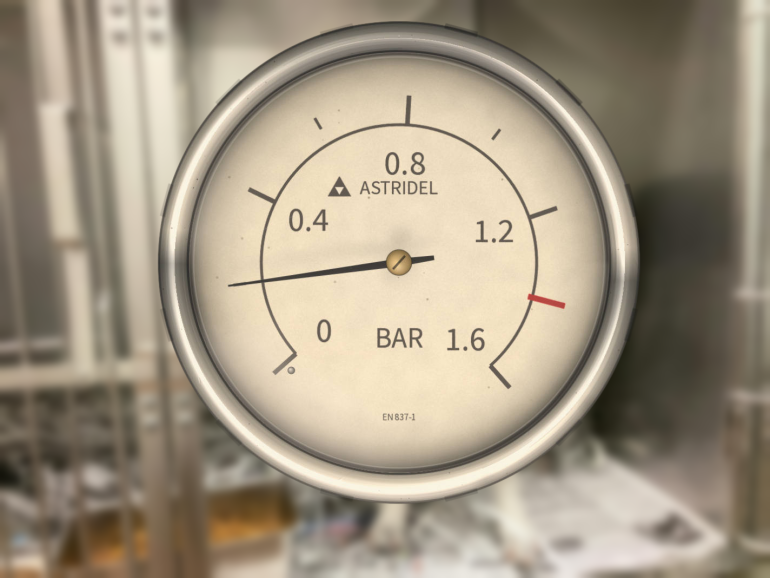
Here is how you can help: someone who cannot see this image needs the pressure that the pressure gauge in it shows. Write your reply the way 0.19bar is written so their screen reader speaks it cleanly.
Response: 0.2bar
